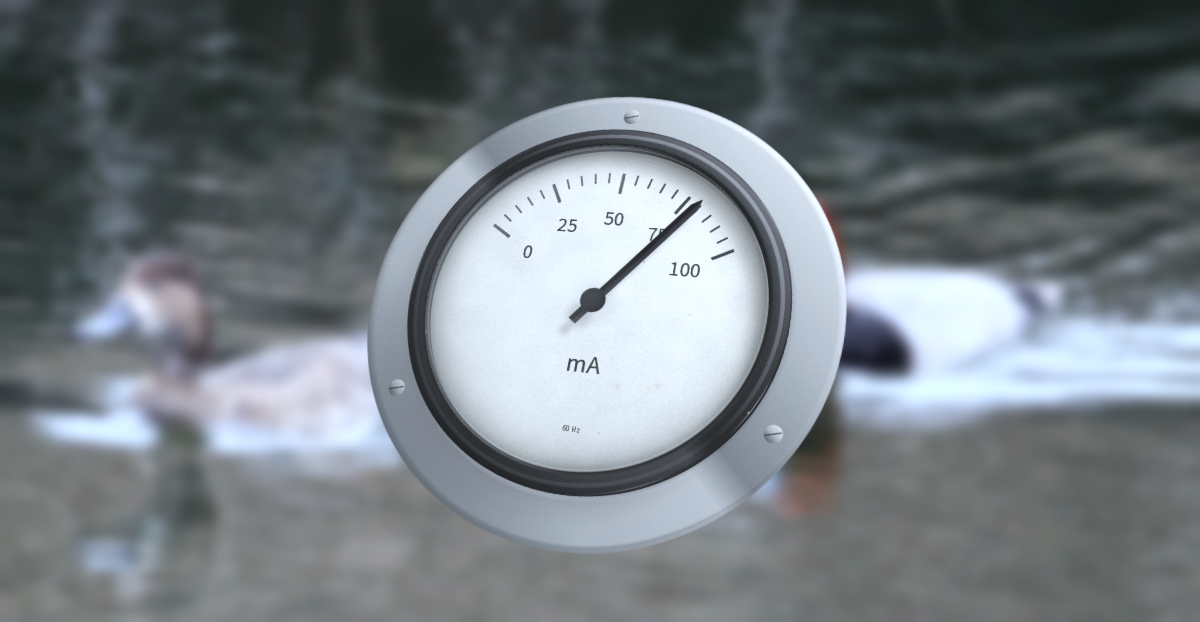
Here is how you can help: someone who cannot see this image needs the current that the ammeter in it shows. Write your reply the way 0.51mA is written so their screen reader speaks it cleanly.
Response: 80mA
